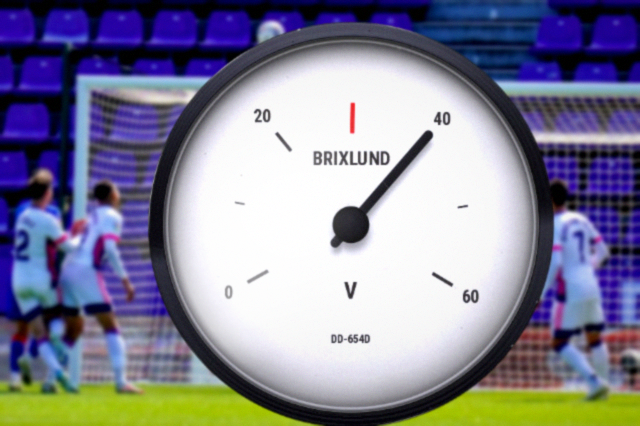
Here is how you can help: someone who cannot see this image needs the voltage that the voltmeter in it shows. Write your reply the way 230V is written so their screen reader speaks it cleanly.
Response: 40V
